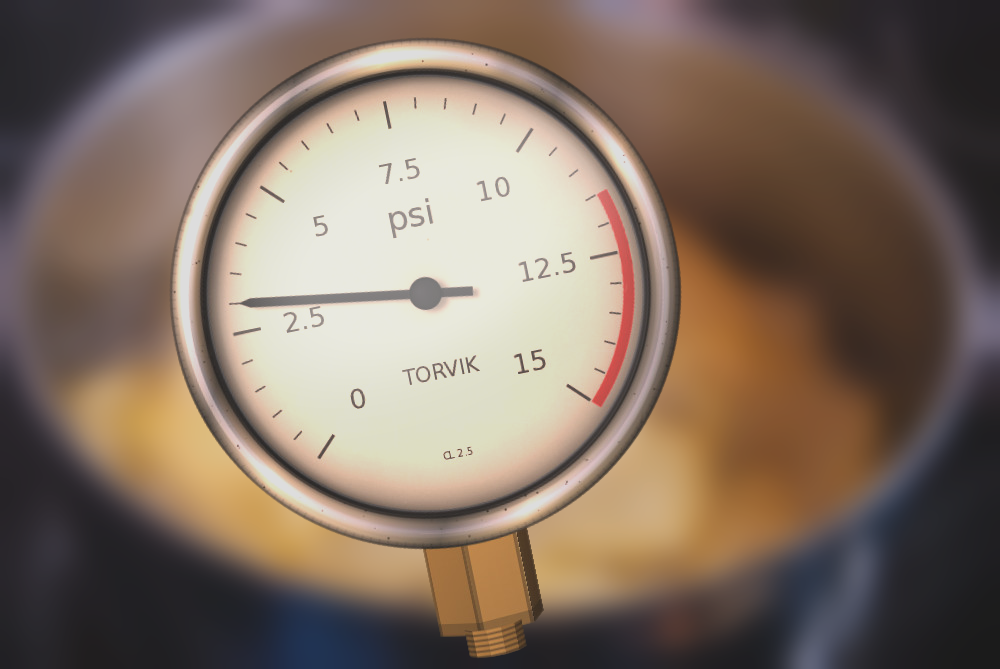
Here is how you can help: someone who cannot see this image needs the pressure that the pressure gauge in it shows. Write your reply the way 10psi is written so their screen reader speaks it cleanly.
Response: 3psi
